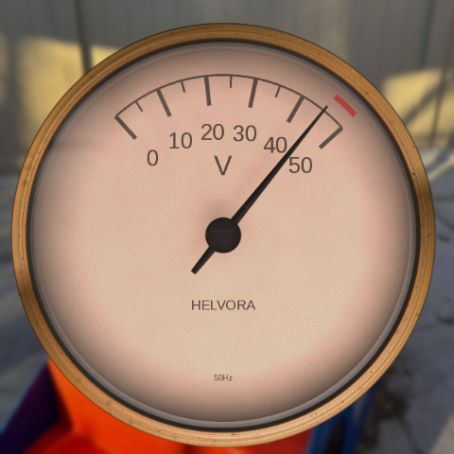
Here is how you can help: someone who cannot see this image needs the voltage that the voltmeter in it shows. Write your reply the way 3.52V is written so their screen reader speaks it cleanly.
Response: 45V
